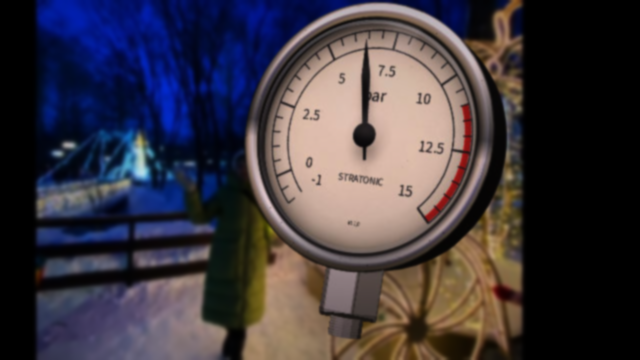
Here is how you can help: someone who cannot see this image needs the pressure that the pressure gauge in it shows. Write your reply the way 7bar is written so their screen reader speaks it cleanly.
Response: 6.5bar
